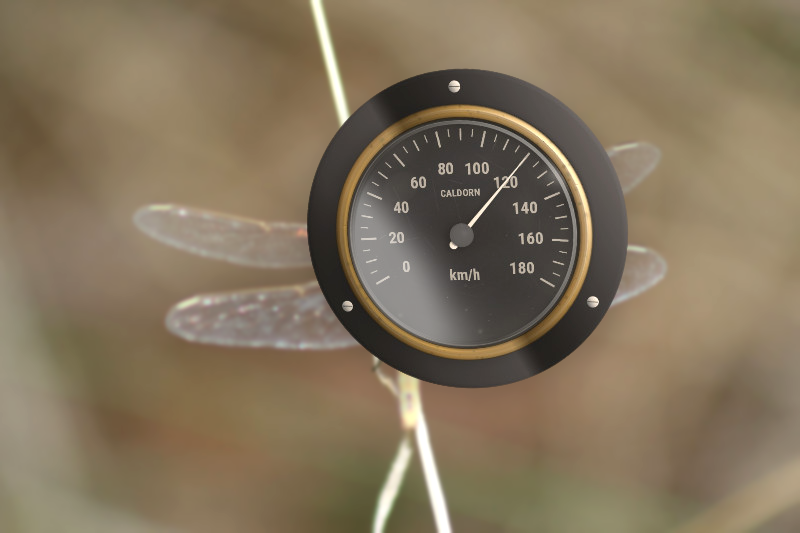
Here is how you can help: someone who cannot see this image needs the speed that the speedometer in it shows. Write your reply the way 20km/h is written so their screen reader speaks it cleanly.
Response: 120km/h
